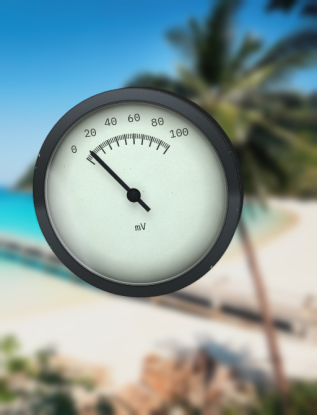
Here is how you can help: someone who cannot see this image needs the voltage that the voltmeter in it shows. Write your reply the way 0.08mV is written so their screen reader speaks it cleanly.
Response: 10mV
